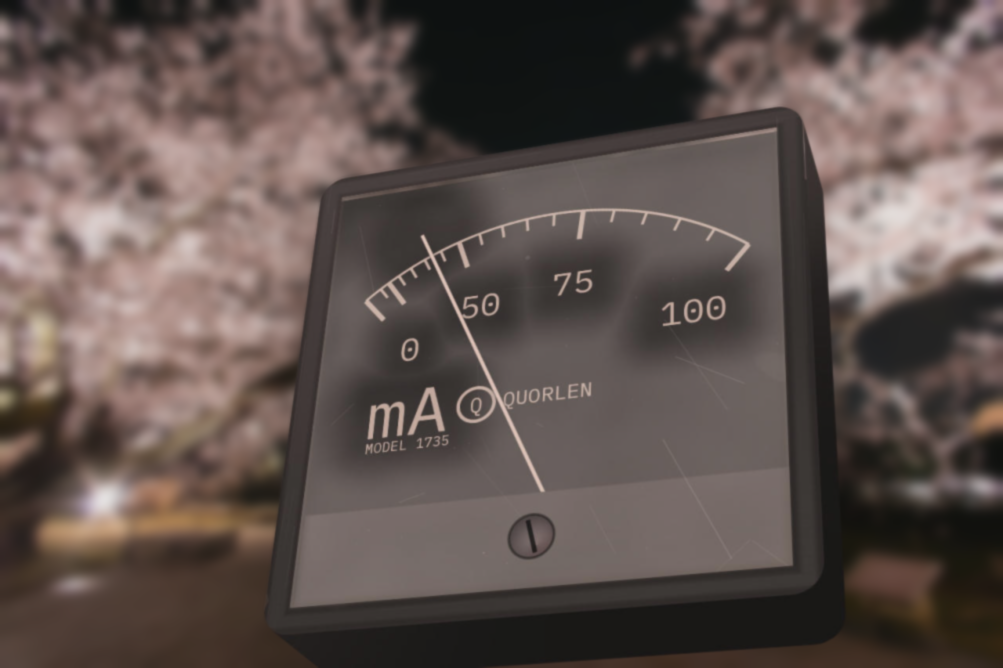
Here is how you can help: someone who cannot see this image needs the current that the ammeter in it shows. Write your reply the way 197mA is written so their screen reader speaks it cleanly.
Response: 42.5mA
